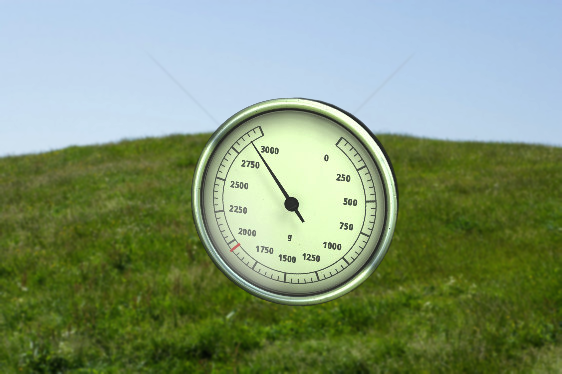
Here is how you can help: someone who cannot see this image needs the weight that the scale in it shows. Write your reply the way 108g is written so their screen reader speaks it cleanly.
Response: 2900g
